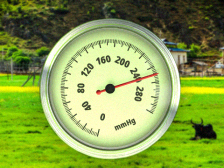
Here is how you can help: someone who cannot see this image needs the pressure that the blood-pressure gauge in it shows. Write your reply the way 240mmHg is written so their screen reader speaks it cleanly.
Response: 250mmHg
